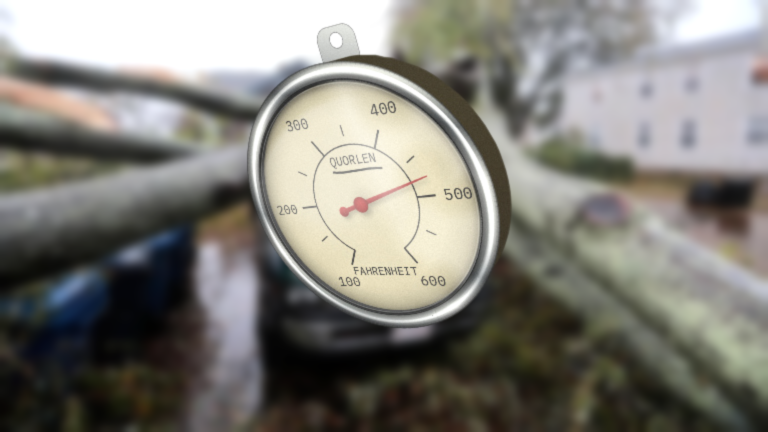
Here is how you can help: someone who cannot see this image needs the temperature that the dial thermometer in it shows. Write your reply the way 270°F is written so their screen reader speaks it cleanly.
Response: 475°F
